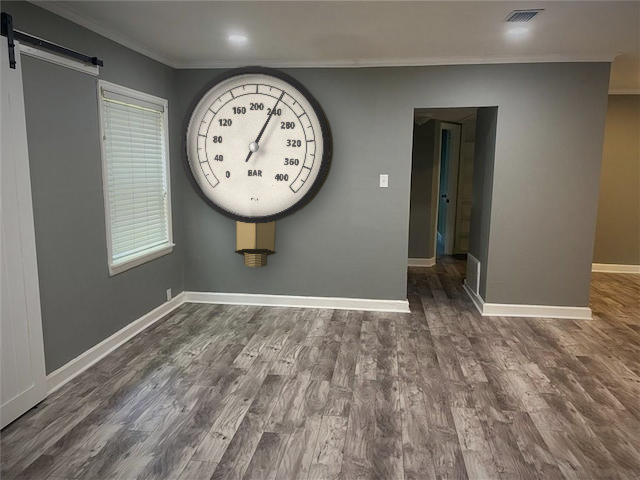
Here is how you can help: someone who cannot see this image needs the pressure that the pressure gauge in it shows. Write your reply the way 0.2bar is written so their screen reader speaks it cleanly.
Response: 240bar
